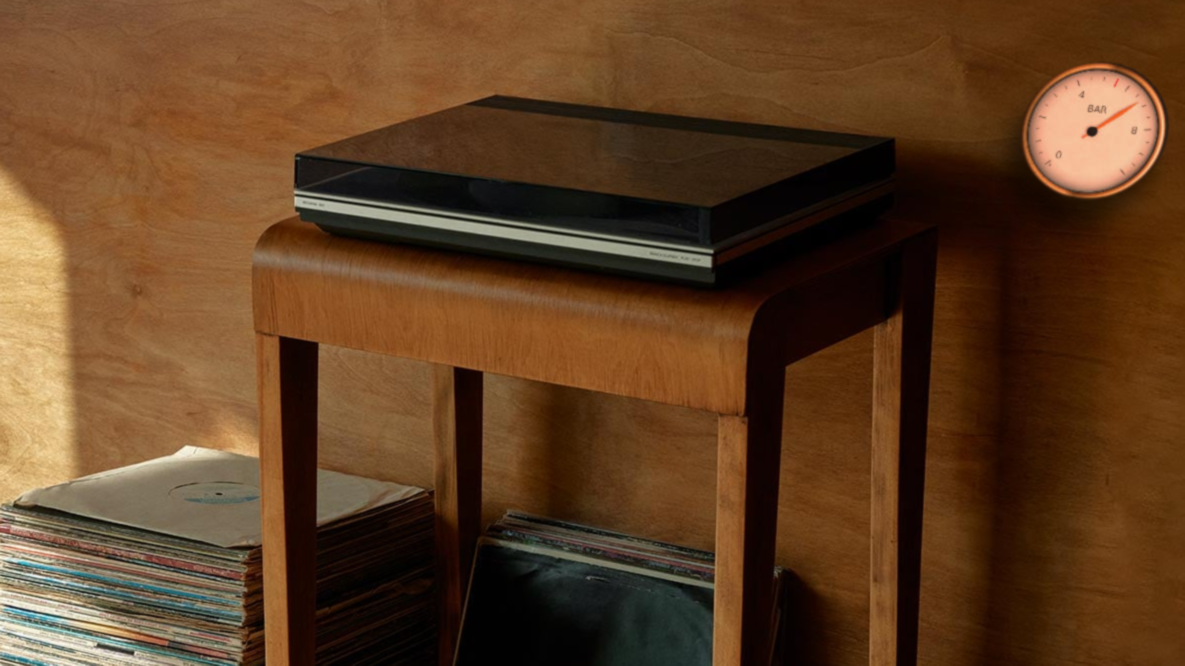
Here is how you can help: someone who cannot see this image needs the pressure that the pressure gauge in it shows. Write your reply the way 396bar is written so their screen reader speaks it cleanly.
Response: 6.75bar
